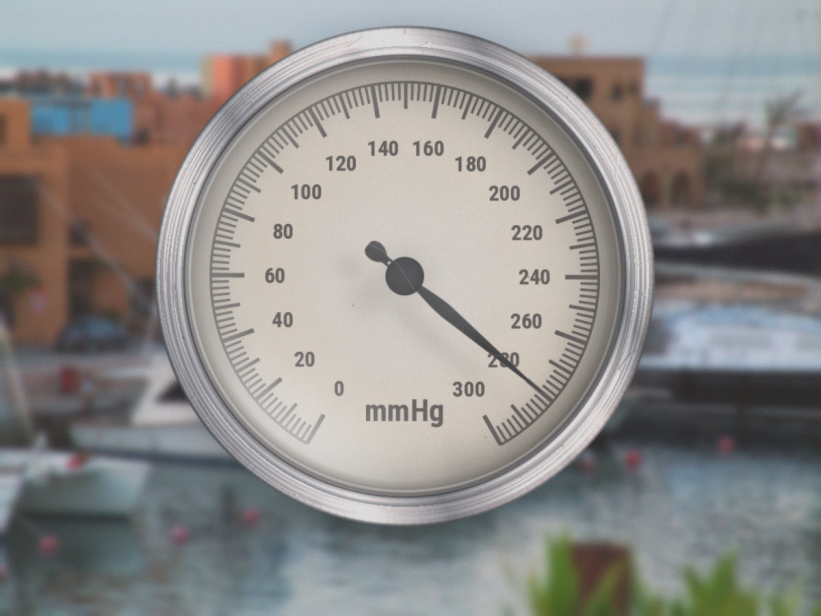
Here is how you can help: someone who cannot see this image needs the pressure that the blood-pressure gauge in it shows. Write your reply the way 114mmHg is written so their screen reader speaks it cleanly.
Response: 280mmHg
